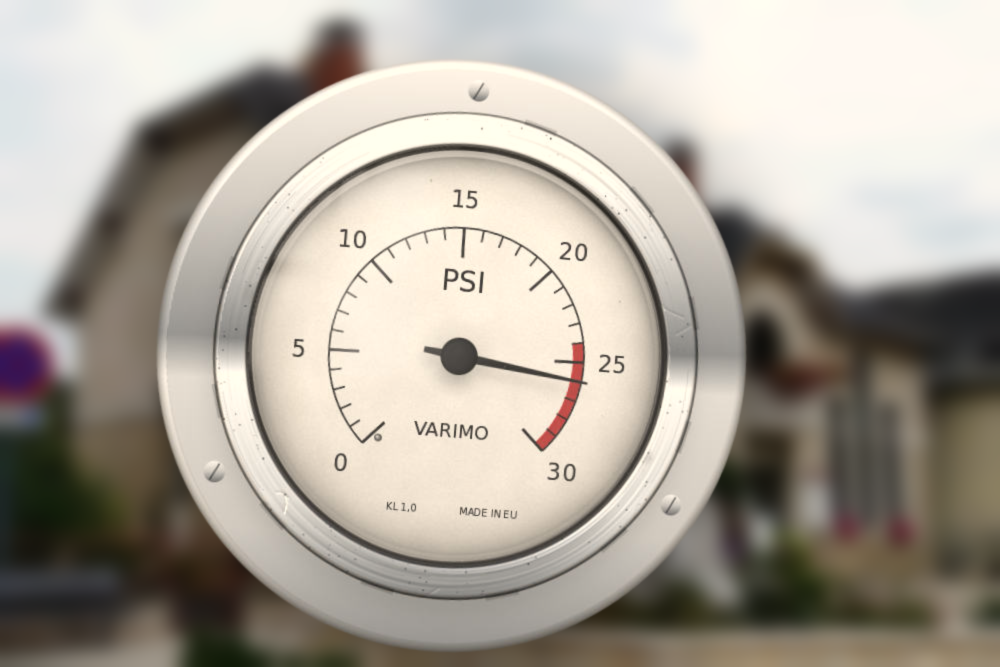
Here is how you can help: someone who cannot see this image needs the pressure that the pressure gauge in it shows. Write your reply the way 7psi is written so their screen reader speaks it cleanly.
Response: 26psi
